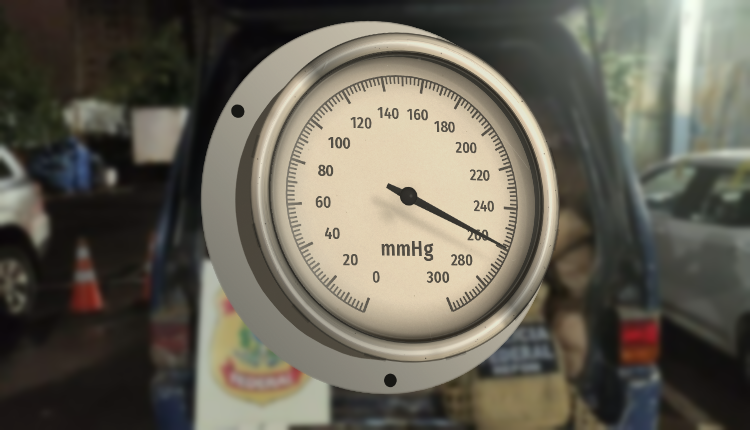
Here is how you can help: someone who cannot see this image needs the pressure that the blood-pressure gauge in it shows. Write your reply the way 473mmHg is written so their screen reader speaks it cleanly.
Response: 260mmHg
